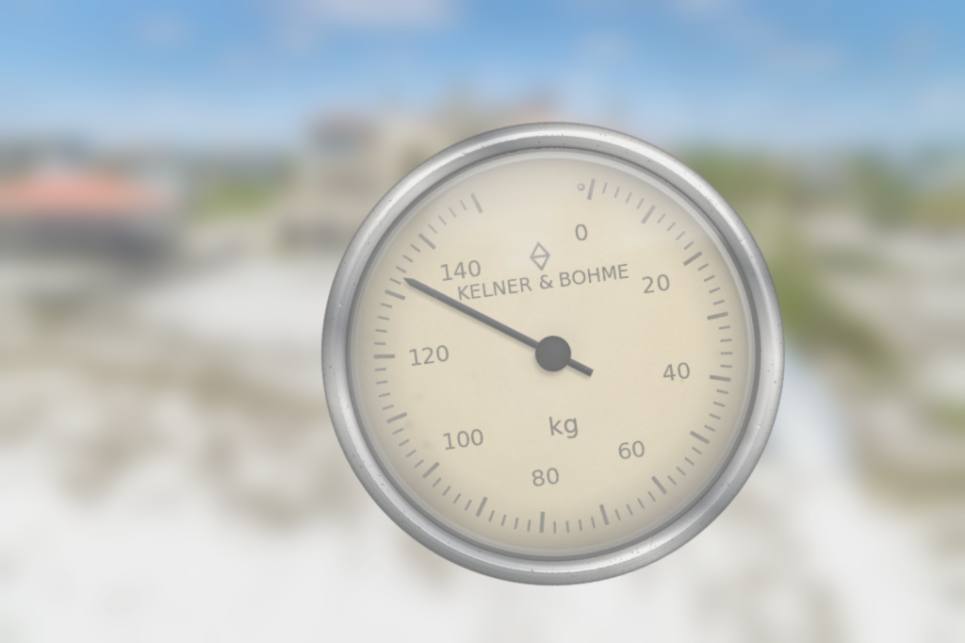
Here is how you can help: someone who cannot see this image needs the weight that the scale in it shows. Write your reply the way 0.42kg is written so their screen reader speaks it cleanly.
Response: 133kg
